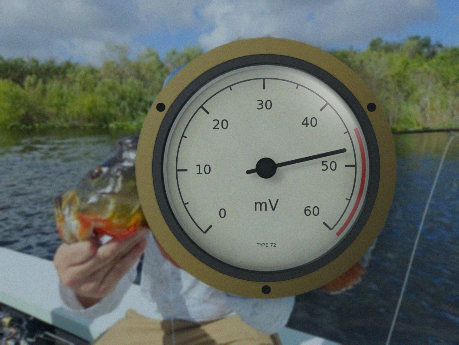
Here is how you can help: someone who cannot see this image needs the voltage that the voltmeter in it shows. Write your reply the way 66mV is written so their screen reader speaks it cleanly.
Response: 47.5mV
